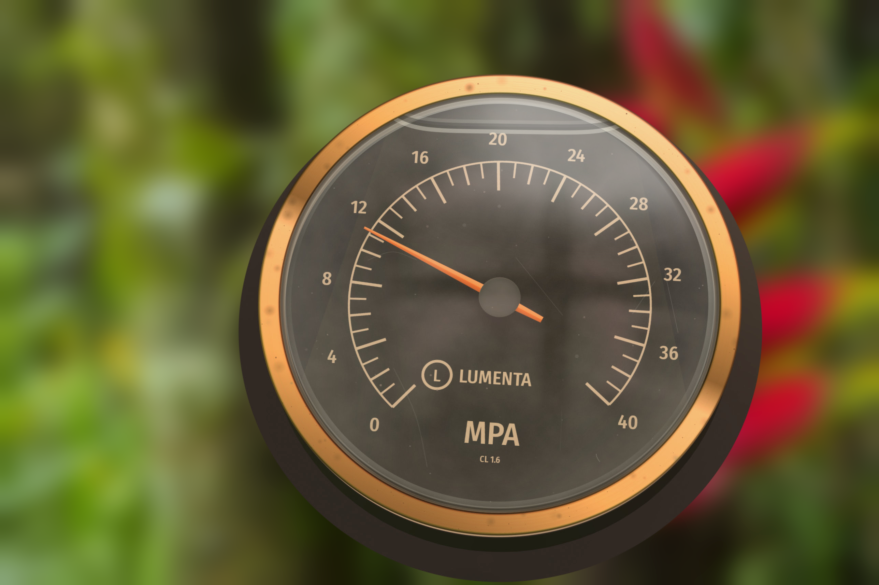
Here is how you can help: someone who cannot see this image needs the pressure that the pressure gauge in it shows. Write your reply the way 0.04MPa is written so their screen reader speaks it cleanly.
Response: 11MPa
